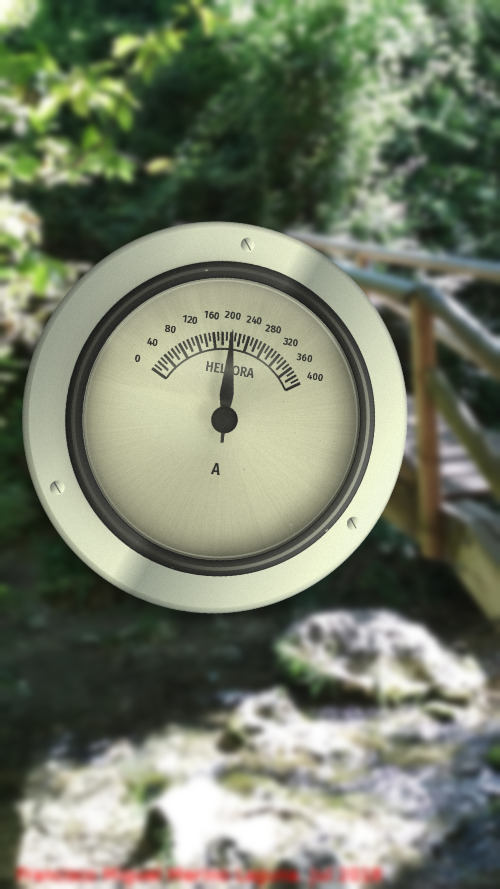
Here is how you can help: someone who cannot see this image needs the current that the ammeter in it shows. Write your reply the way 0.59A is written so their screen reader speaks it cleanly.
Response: 200A
